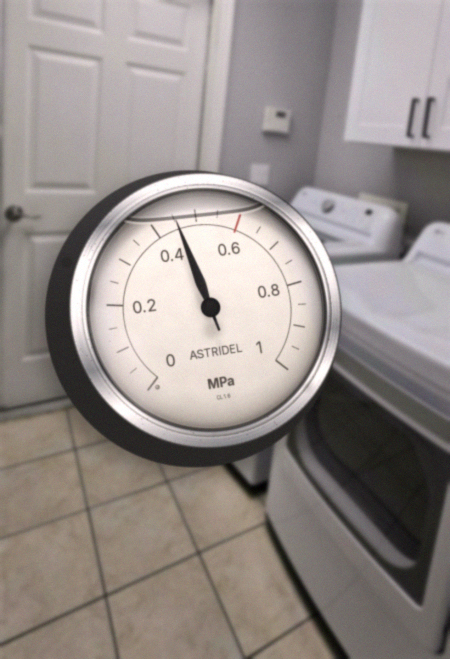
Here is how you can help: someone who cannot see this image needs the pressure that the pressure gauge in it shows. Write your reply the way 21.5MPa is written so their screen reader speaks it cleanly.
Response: 0.45MPa
